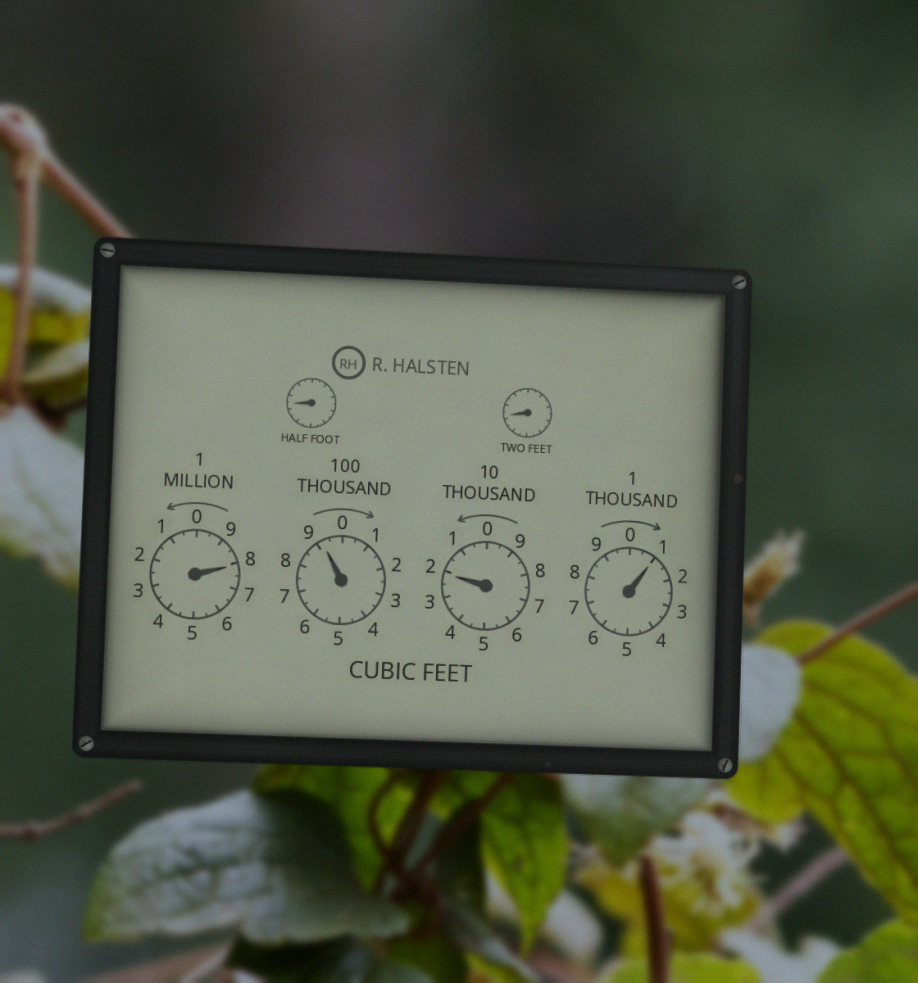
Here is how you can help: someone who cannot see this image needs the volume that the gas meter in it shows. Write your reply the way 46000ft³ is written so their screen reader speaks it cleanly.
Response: 792100ft³
